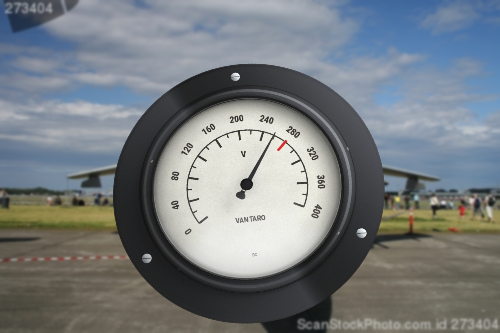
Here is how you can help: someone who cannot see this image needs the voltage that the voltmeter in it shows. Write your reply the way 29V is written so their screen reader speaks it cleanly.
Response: 260V
